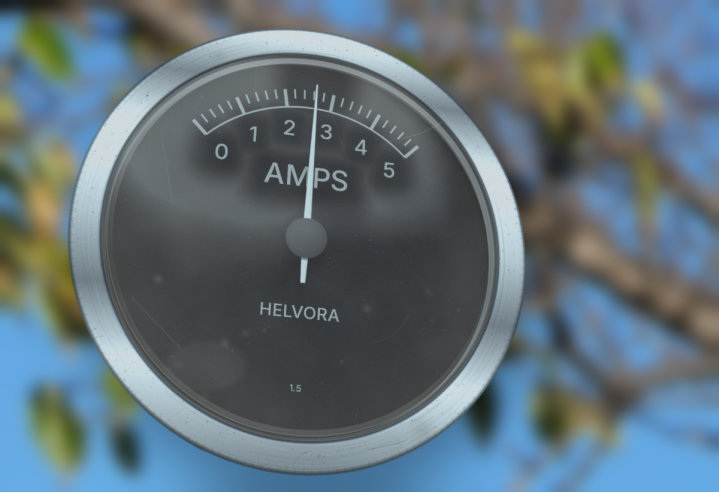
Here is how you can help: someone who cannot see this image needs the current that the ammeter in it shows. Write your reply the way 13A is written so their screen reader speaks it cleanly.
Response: 2.6A
